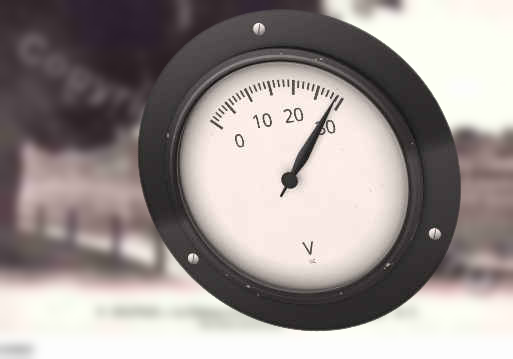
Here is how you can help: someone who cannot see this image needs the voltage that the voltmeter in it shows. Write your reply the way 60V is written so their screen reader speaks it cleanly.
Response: 29V
